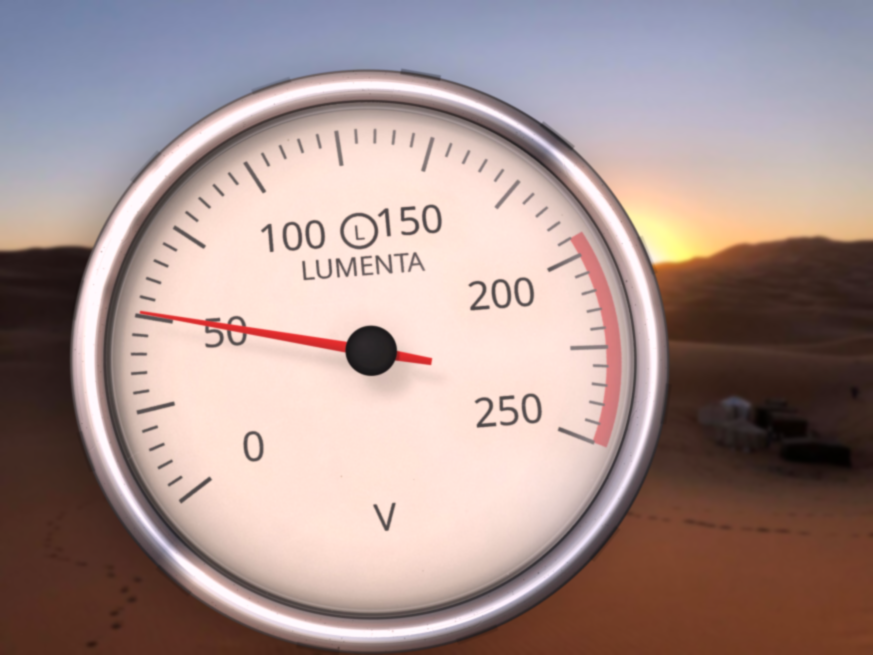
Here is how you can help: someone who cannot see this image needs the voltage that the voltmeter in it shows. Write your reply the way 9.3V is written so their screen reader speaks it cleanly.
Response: 50V
